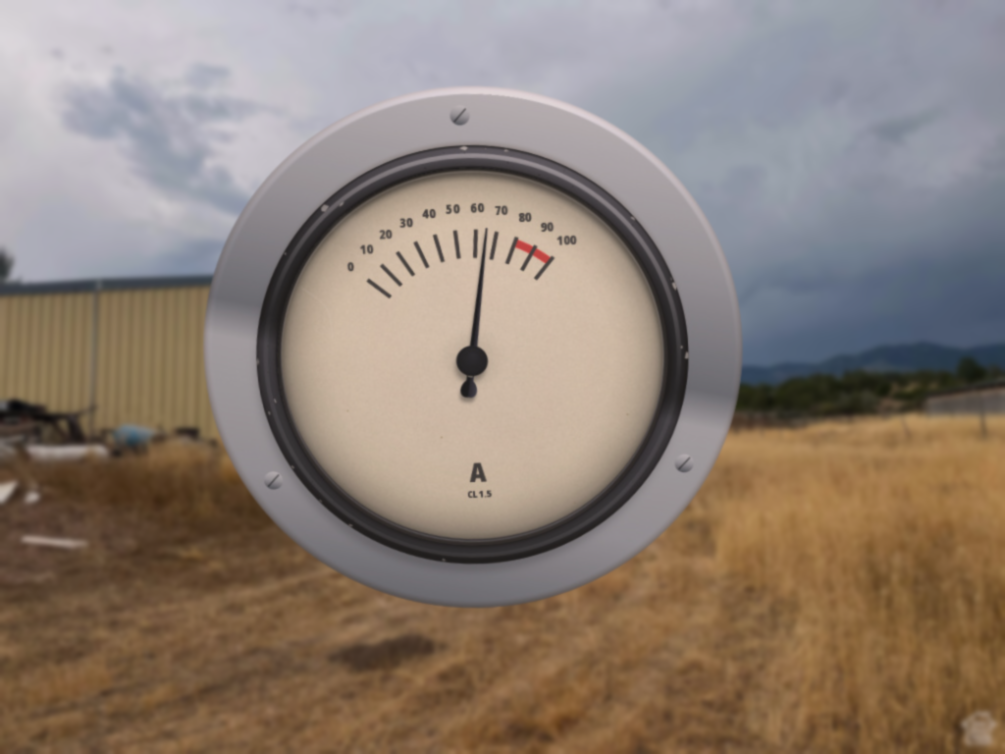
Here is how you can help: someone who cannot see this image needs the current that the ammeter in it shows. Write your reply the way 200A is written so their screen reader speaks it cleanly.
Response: 65A
